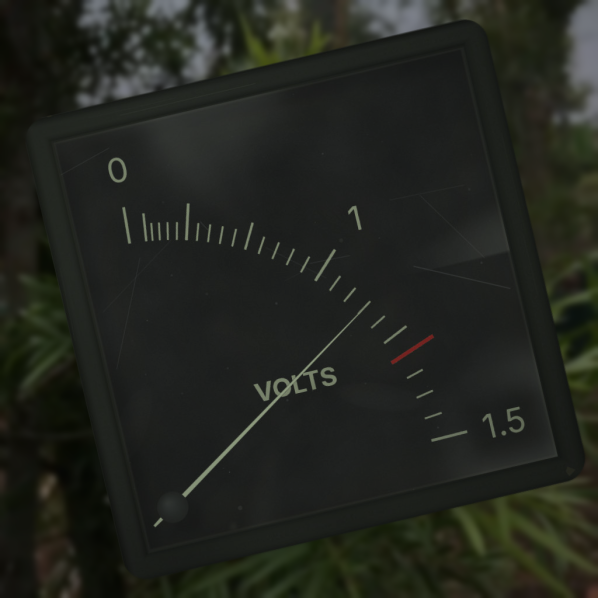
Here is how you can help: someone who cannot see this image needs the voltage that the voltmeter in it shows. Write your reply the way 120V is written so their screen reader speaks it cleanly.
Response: 1.15V
